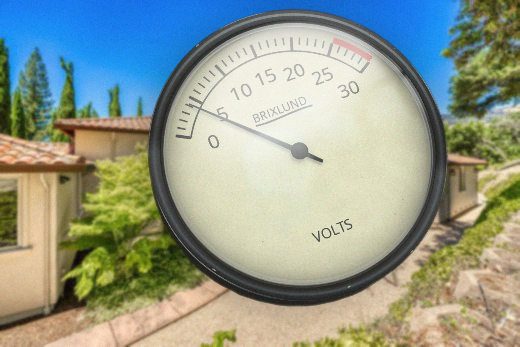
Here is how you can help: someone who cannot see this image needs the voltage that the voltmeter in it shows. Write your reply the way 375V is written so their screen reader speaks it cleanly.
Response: 4V
